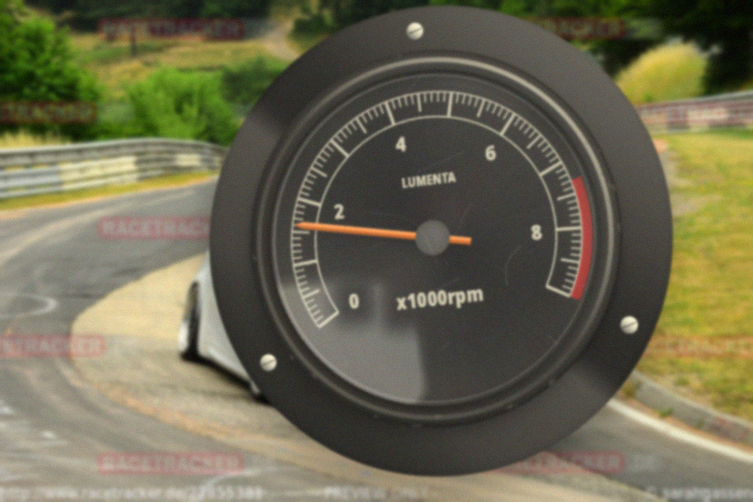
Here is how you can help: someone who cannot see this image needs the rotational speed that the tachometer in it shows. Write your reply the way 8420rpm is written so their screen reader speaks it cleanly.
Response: 1600rpm
